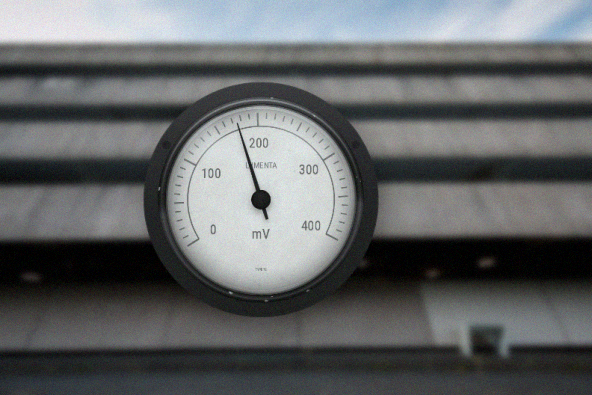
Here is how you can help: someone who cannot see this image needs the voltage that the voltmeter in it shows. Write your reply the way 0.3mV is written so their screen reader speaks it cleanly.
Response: 175mV
